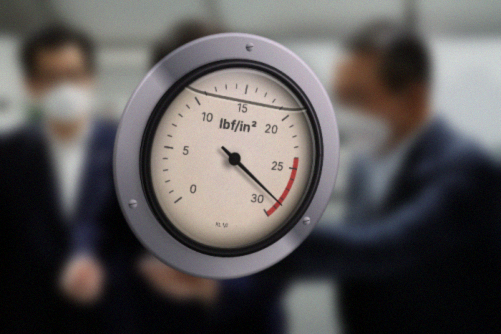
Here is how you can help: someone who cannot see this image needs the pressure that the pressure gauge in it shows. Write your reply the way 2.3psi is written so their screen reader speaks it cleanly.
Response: 28.5psi
